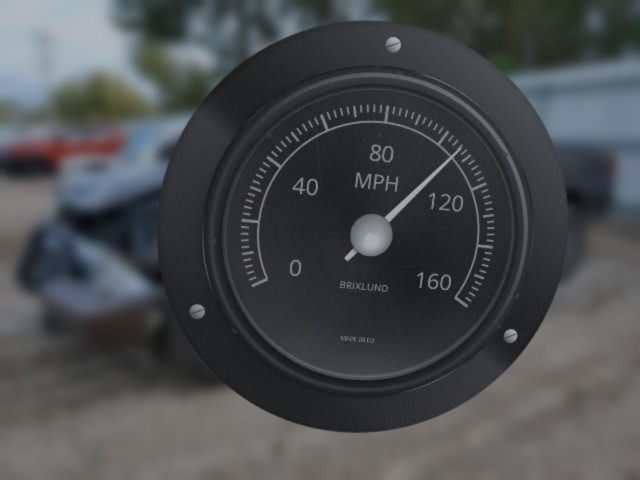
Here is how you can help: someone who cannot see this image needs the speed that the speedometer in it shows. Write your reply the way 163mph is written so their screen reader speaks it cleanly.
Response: 106mph
